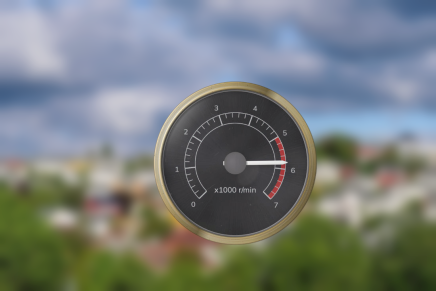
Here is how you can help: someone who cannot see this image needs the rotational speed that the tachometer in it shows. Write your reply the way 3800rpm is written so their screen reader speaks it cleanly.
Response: 5800rpm
